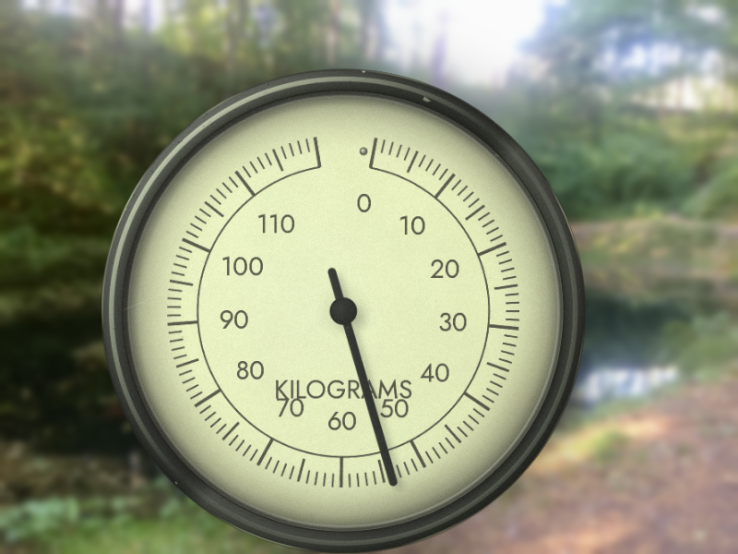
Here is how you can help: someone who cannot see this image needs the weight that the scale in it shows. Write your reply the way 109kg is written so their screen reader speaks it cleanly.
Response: 54kg
